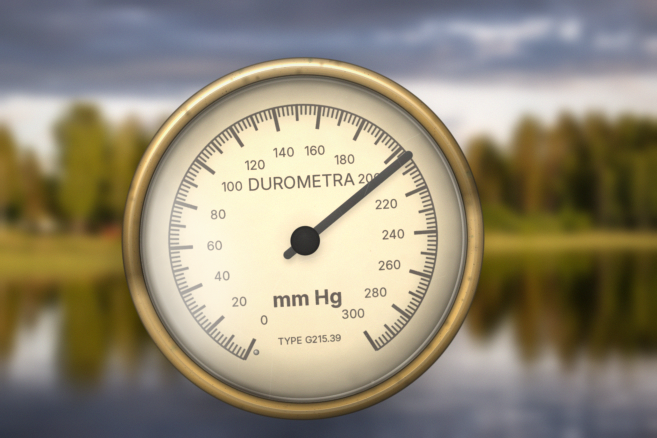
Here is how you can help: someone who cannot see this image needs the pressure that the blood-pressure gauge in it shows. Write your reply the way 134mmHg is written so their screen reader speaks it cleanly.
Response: 204mmHg
